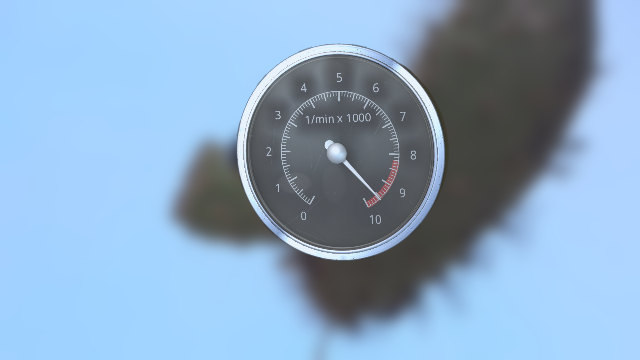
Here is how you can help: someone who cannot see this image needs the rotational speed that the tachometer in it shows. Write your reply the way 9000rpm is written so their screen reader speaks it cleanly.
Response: 9500rpm
